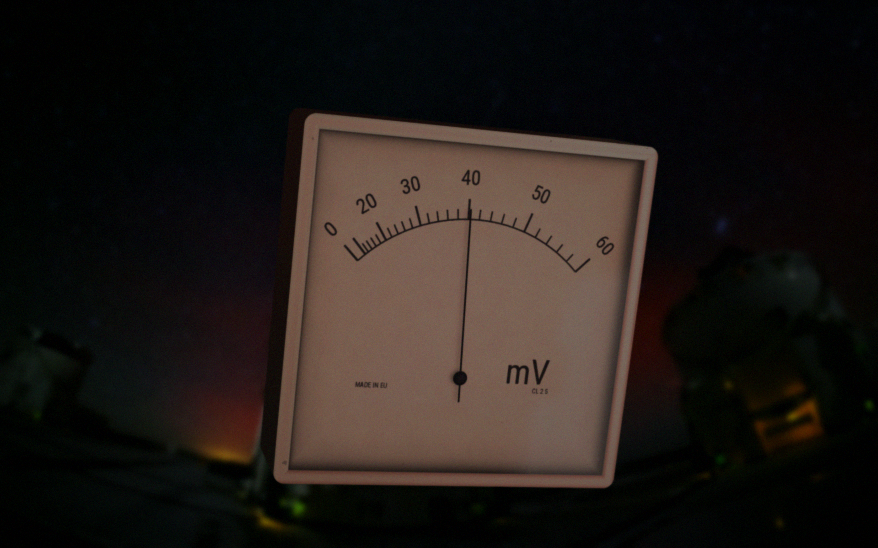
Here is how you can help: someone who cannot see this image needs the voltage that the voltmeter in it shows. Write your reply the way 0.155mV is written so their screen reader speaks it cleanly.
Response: 40mV
